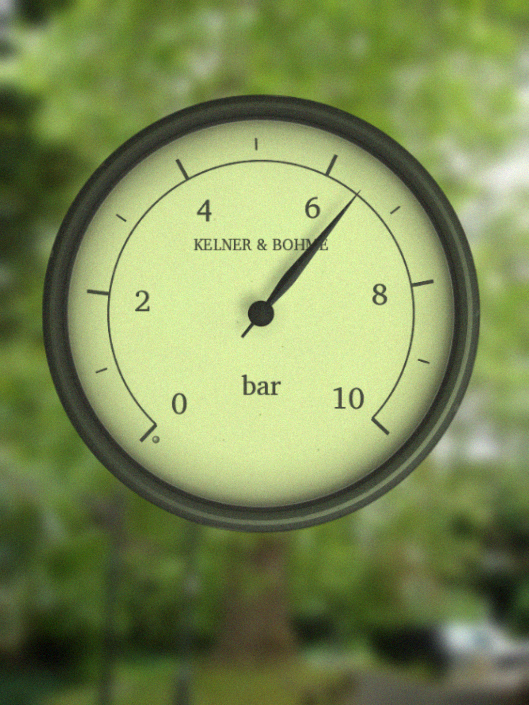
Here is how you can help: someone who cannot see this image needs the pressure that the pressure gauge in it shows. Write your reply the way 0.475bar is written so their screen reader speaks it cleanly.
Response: 6.5bar
